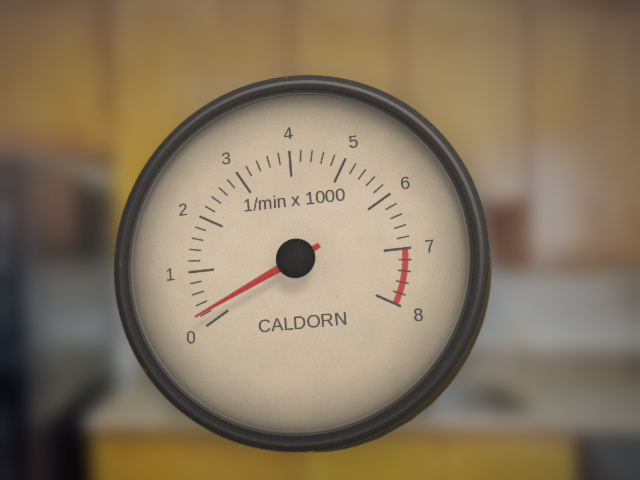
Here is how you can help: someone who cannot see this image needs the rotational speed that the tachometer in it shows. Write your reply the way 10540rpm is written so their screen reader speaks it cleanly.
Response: 200rpm
